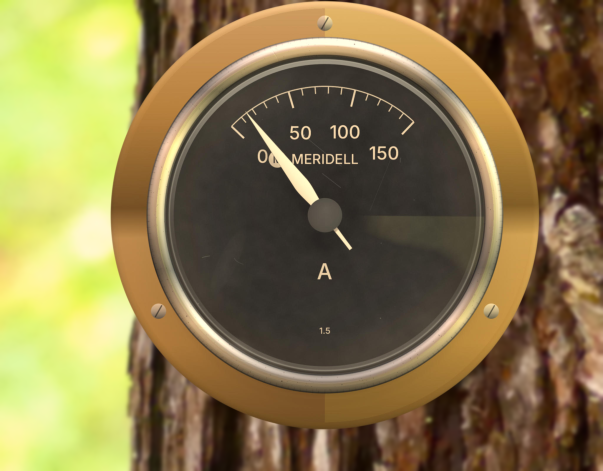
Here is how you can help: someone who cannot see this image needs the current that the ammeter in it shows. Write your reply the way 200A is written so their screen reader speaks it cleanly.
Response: 15A
